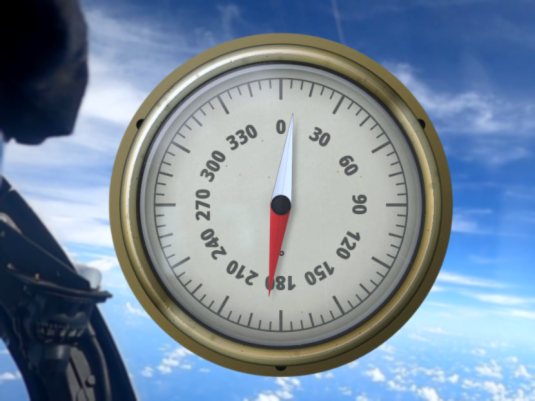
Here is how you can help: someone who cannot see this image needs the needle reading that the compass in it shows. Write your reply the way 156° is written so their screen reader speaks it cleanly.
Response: 187.5°
